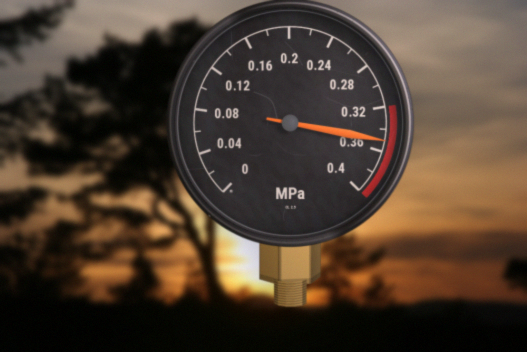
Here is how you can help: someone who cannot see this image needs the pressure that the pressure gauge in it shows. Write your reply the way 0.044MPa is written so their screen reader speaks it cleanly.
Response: 0.35MPa
